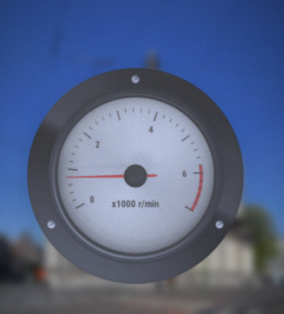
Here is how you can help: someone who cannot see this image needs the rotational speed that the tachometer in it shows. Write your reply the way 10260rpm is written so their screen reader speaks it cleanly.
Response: 800rpm
